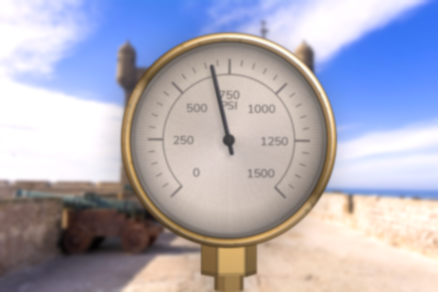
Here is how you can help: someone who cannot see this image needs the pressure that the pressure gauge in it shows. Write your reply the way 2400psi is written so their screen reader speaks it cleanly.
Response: 675psi
